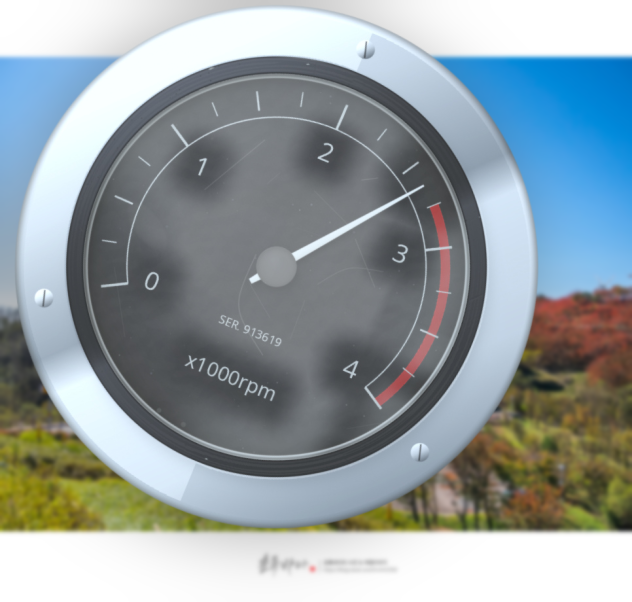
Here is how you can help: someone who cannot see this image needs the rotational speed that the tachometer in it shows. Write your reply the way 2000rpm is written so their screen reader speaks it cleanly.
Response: 2625rpm
